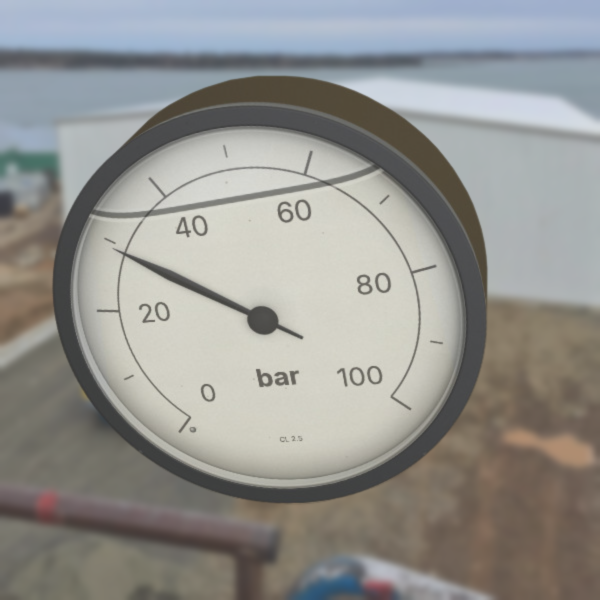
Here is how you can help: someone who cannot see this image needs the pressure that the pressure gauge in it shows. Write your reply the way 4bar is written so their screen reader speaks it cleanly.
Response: 30bar
